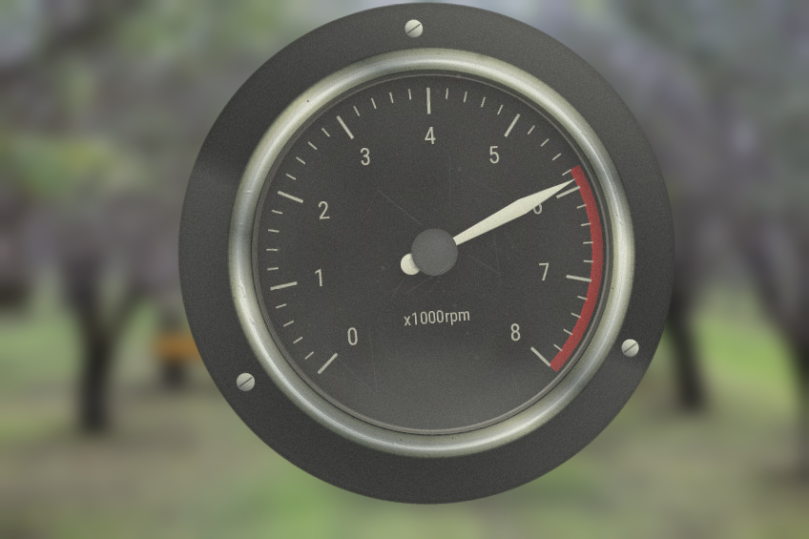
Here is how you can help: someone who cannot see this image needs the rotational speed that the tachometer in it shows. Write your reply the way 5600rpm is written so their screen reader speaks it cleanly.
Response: 5900rpm
